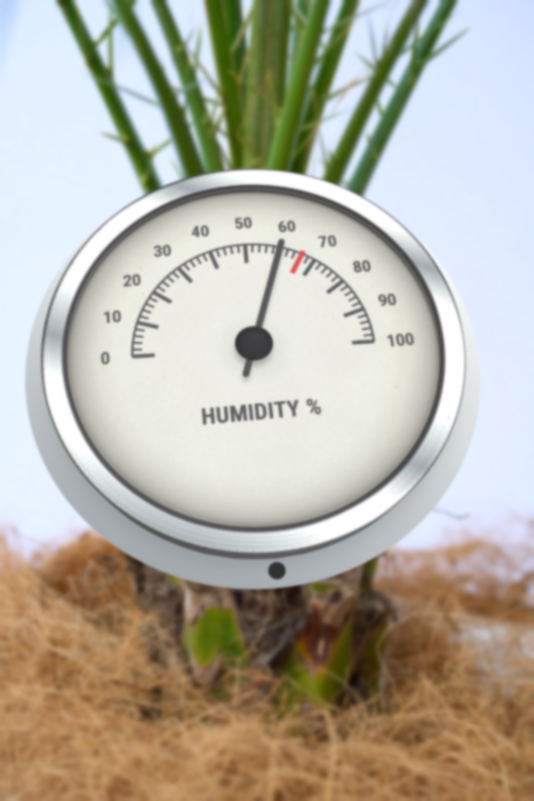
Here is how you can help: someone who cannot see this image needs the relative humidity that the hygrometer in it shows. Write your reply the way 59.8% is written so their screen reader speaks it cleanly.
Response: 60%
